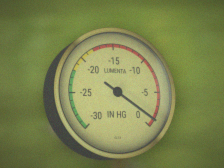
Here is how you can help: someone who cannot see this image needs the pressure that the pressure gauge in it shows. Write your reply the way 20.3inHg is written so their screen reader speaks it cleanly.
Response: -1inHg
